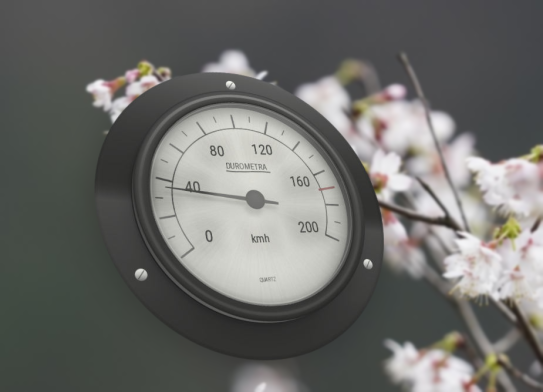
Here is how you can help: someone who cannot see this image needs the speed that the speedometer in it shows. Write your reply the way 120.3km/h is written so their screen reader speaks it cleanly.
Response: 35km/h
